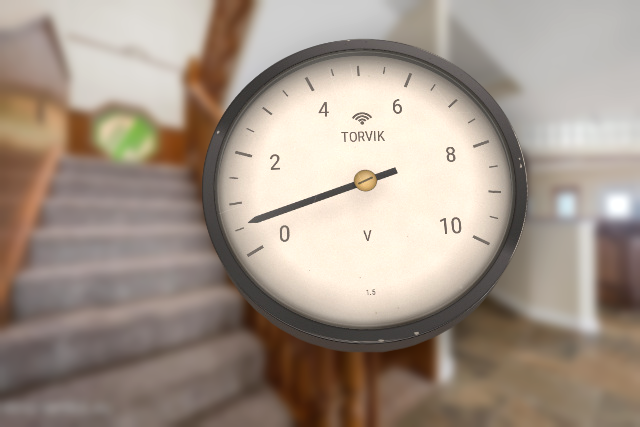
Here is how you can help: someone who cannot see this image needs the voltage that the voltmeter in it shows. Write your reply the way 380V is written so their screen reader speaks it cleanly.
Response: 0.5V
